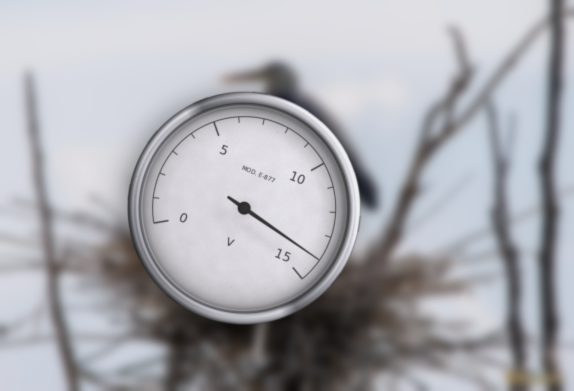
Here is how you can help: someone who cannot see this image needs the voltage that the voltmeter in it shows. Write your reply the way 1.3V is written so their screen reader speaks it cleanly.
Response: 14V
